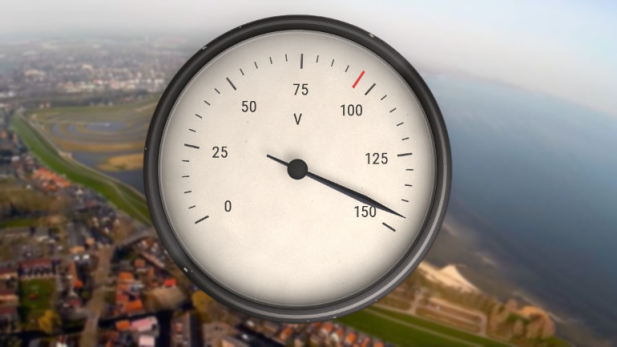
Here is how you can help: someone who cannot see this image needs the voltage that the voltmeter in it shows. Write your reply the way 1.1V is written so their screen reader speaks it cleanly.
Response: 145V
